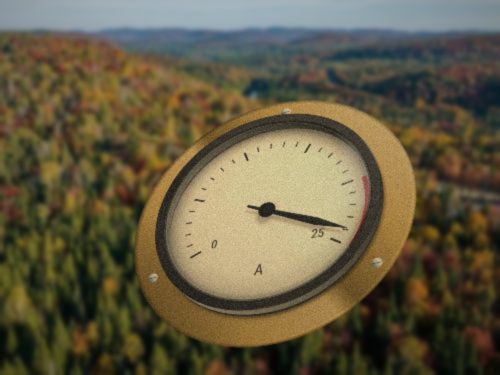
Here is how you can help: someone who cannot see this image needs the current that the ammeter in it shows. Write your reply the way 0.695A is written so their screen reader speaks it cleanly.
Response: 24A
